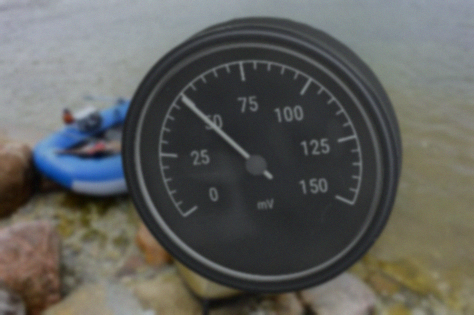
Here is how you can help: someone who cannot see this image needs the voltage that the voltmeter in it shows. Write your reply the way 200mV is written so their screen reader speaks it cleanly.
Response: 50mV
